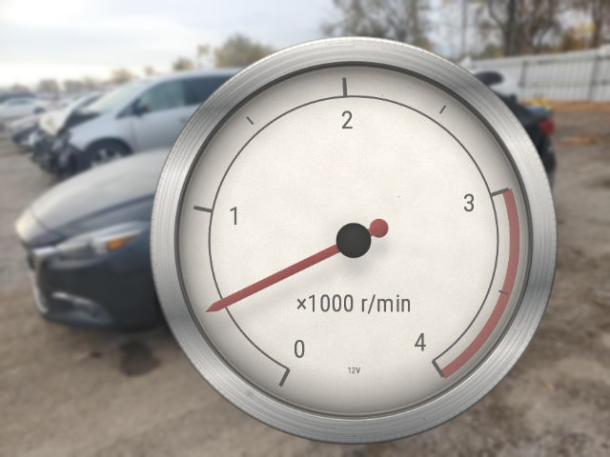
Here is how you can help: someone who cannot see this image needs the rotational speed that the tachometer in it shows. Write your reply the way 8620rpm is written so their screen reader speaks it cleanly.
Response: 500rpm
